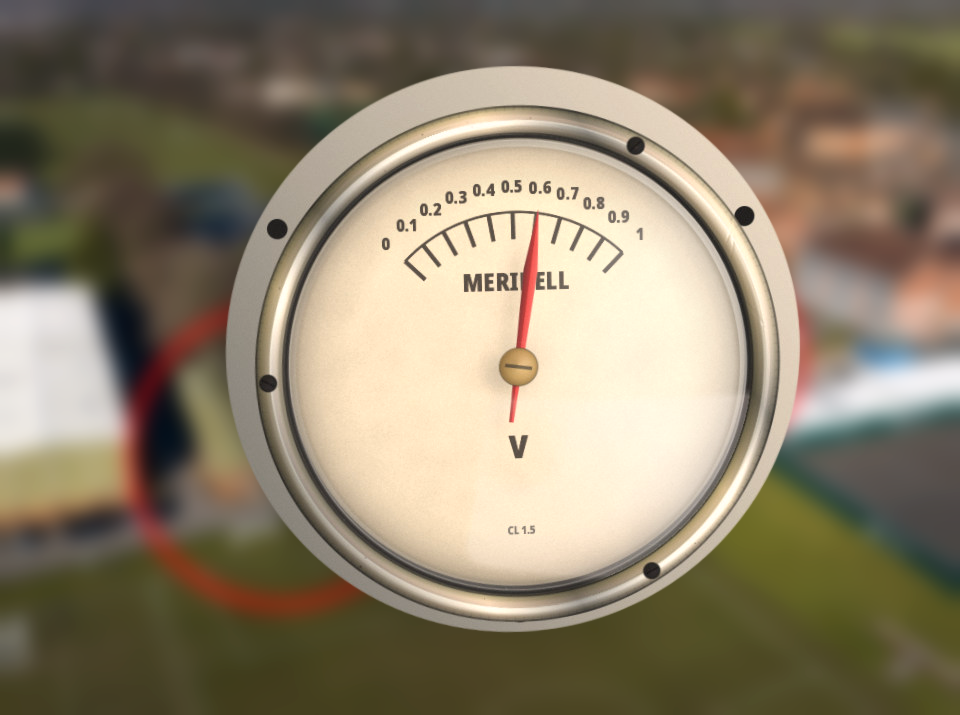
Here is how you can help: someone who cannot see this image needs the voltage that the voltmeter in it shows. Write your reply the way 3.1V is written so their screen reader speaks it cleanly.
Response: 0.6V
